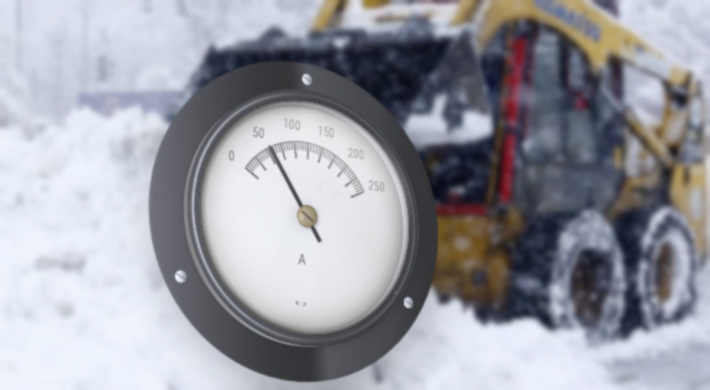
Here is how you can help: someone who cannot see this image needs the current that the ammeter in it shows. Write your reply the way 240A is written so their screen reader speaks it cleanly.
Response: 50A
